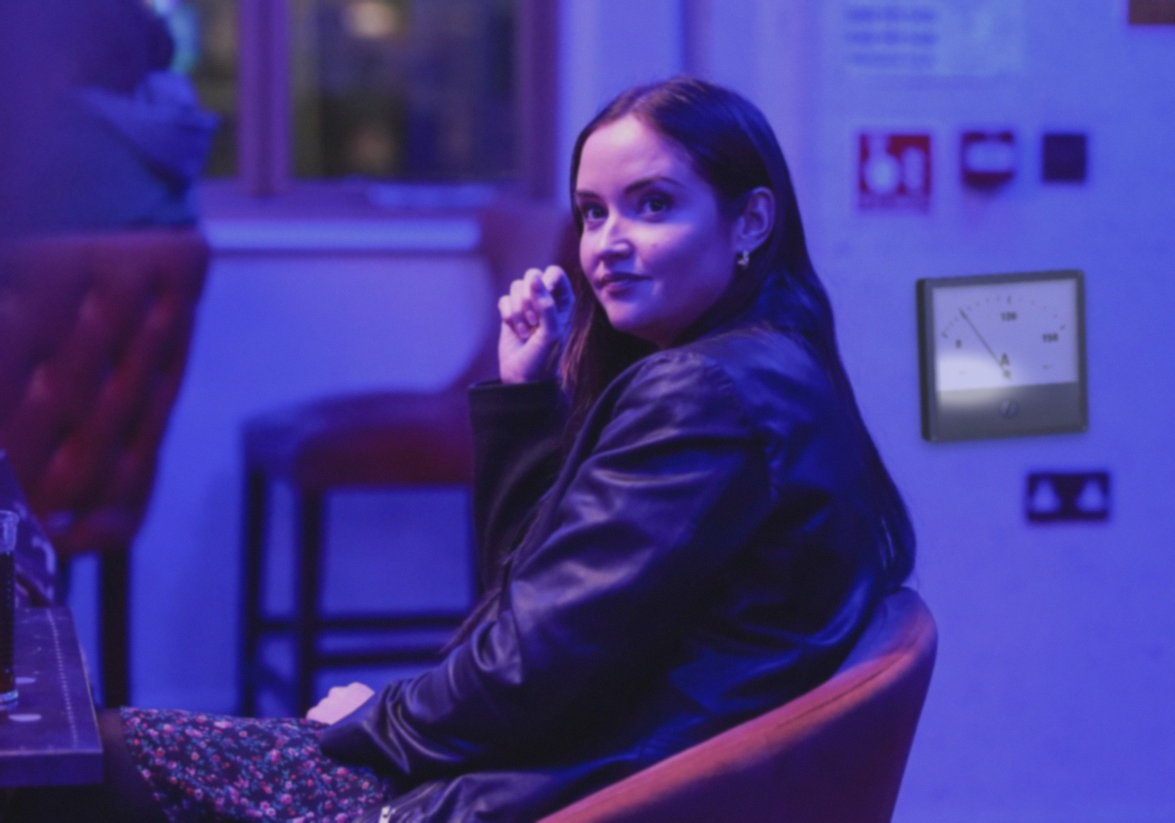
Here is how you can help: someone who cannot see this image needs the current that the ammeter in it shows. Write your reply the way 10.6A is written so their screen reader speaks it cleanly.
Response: 50A
